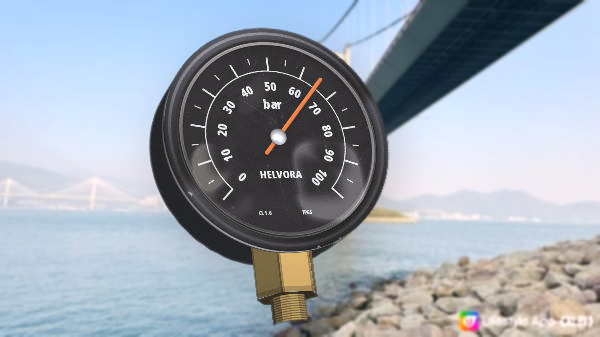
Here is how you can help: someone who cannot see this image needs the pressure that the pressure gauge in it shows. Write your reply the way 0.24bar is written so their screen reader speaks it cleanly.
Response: 65bar
